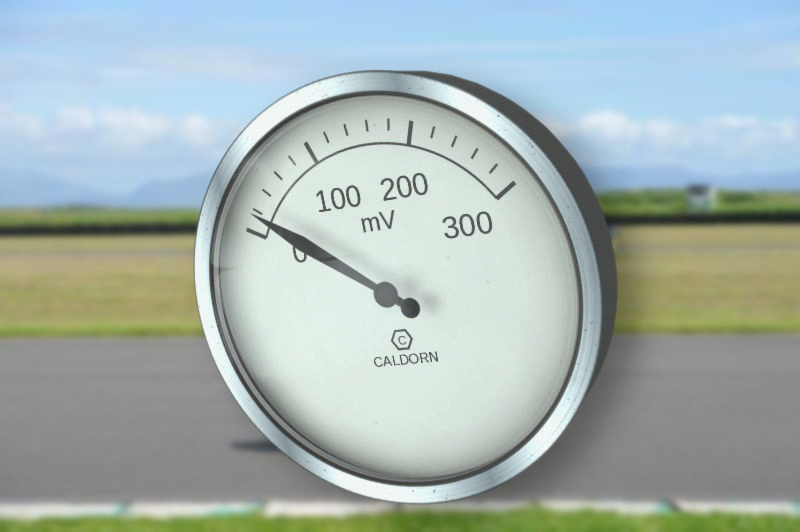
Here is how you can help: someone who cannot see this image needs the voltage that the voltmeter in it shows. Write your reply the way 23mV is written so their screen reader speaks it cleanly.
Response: 20mV
